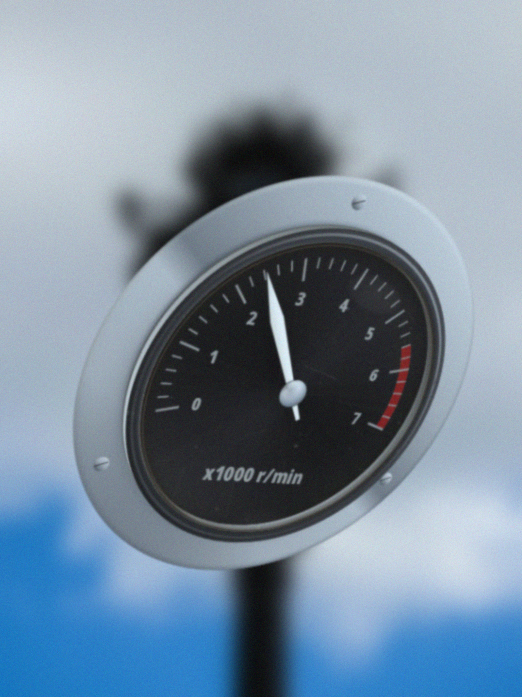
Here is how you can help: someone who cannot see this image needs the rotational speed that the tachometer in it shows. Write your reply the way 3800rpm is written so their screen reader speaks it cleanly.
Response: 2400rpm
